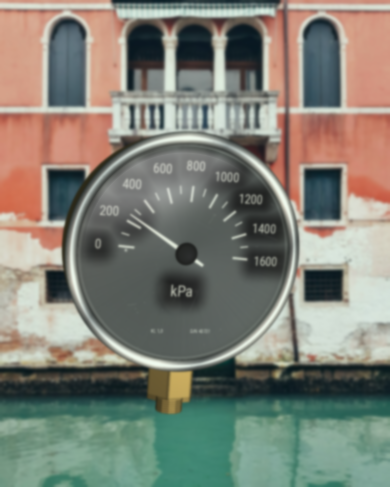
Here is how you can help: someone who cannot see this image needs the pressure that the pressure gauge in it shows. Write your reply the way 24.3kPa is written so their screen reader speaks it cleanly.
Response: 250kPa
